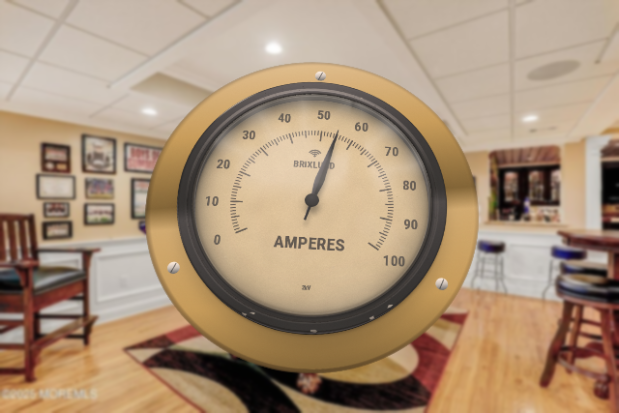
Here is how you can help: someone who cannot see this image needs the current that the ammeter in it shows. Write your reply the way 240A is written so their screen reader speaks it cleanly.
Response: 55A
